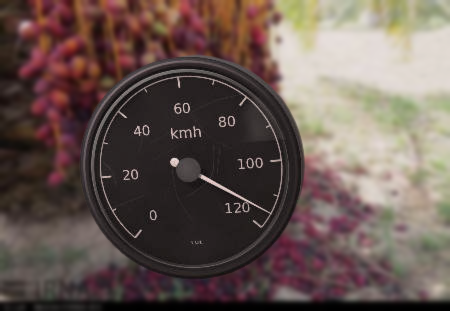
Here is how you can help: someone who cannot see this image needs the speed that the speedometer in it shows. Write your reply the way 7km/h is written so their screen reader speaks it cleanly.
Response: 115km/h
